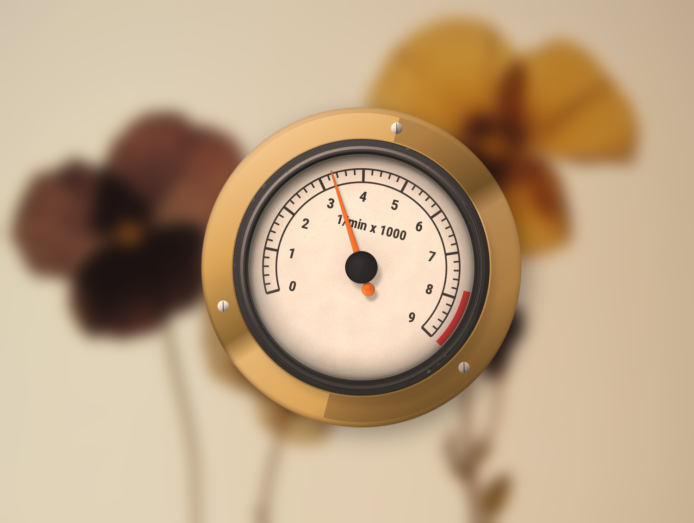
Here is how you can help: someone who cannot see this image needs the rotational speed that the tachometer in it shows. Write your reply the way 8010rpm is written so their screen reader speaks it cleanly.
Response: 3300rpm
